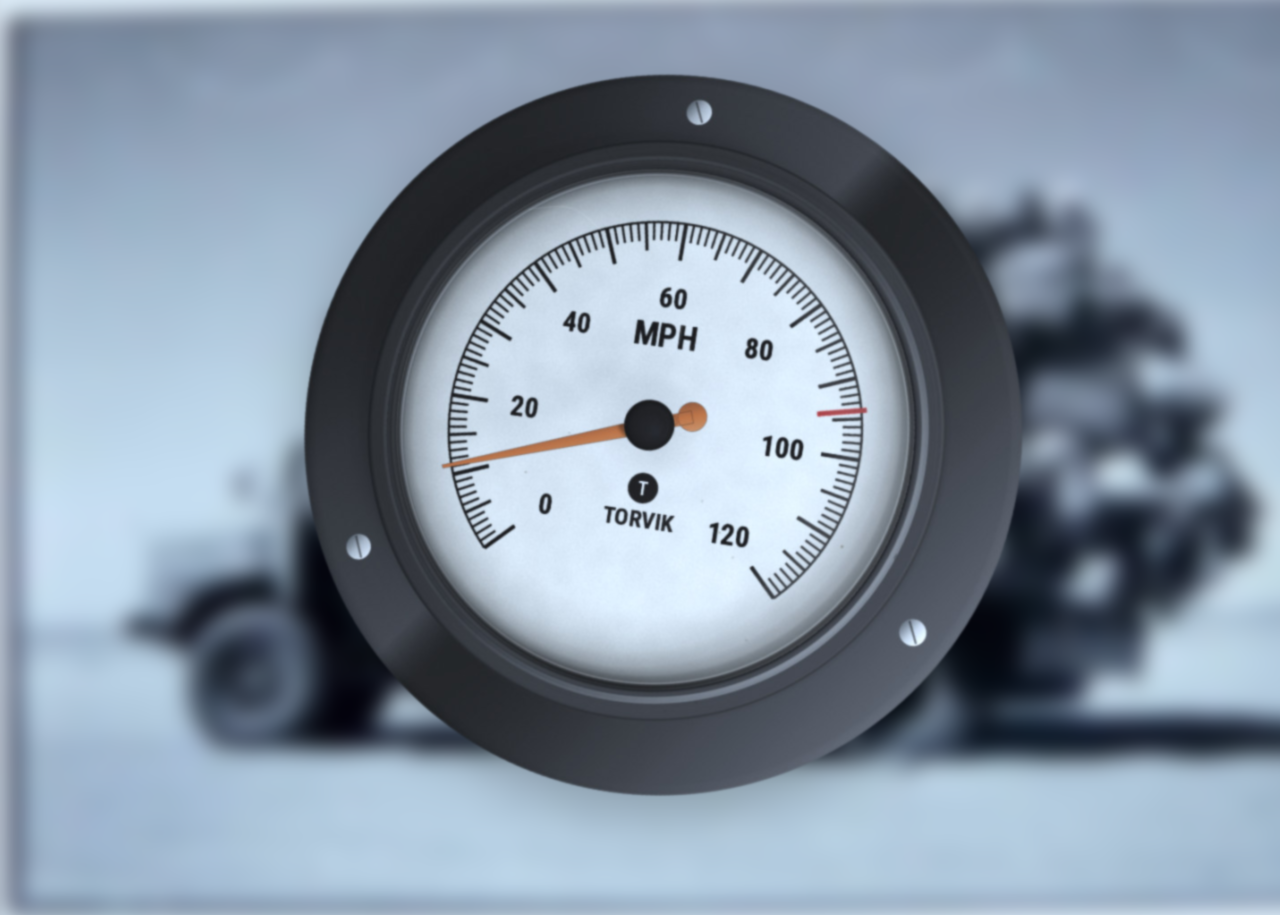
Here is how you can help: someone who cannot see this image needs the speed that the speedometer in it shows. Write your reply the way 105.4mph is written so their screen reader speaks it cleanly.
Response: 11mph
